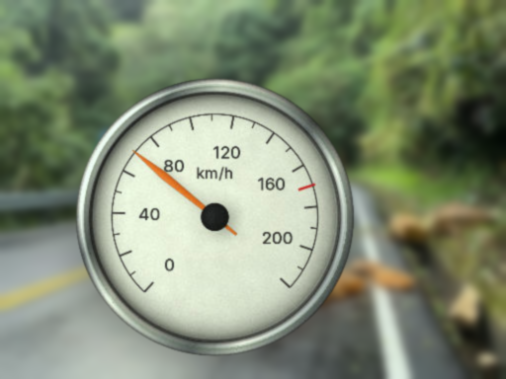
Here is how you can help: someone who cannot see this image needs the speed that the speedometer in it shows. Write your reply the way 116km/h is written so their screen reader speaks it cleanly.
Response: 70km/h
